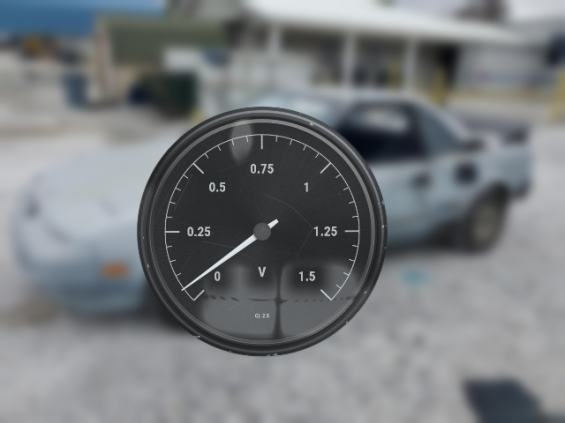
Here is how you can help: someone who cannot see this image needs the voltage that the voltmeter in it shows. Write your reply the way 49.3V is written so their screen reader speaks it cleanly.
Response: 0.05V
